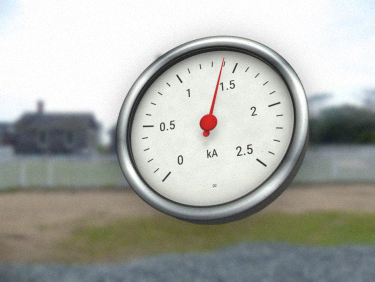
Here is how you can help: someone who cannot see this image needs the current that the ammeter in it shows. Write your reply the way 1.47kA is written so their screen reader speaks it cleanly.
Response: 1.4kA
